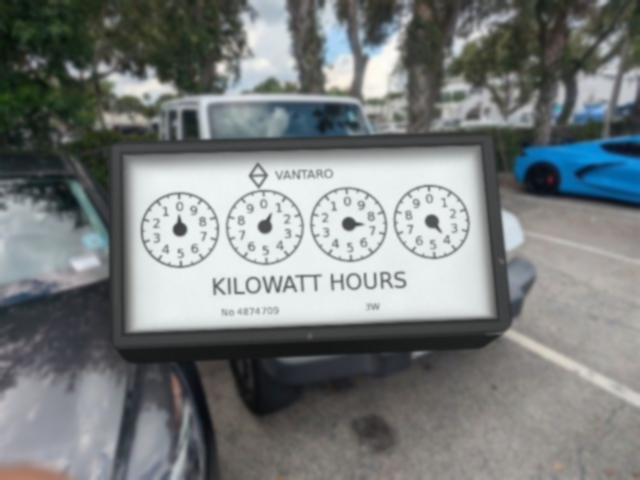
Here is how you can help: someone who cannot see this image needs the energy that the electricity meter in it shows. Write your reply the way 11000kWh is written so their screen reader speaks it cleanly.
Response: 74kWh
